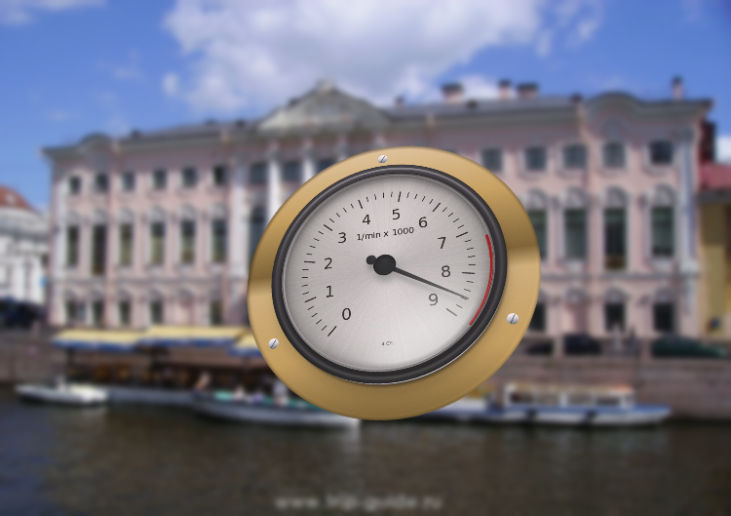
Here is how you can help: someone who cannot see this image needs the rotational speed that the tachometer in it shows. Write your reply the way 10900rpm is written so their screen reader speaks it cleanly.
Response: 8600rpm
